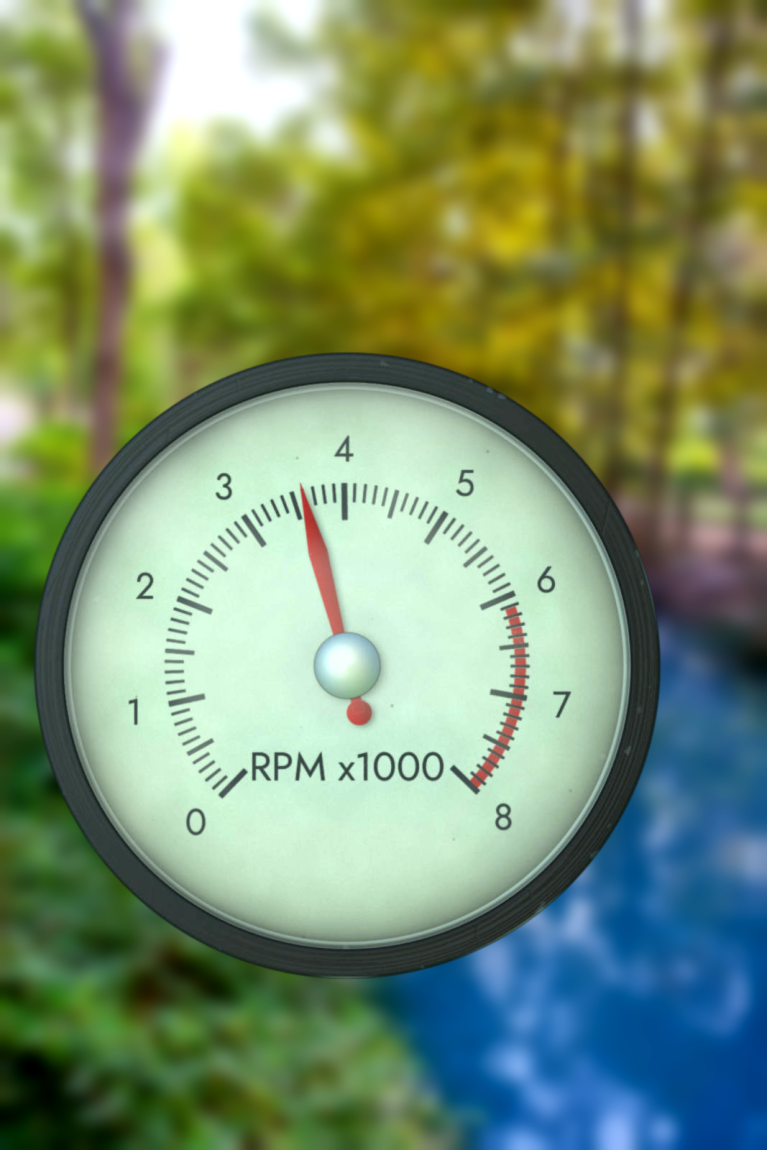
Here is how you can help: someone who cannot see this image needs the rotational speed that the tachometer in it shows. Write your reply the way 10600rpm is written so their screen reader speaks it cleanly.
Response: 3600rpm
